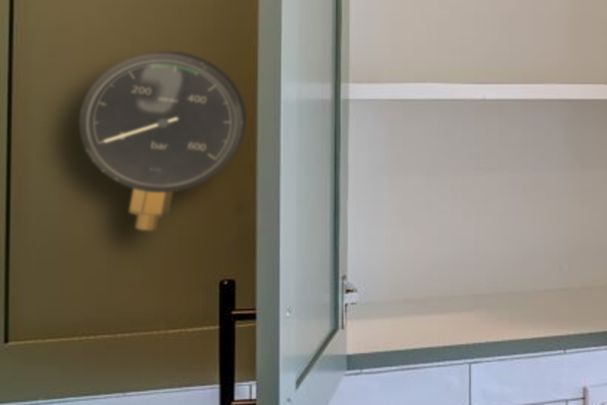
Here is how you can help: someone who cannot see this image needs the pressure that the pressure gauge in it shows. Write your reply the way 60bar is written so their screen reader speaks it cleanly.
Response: 0bar
